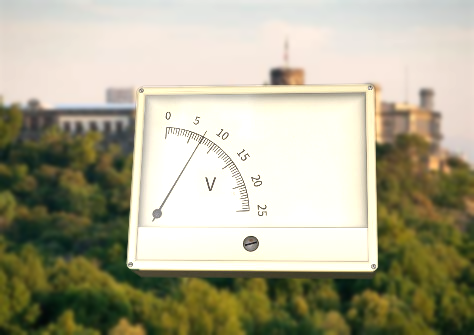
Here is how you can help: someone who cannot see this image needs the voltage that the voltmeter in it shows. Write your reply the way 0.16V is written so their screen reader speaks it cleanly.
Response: 7.5V
